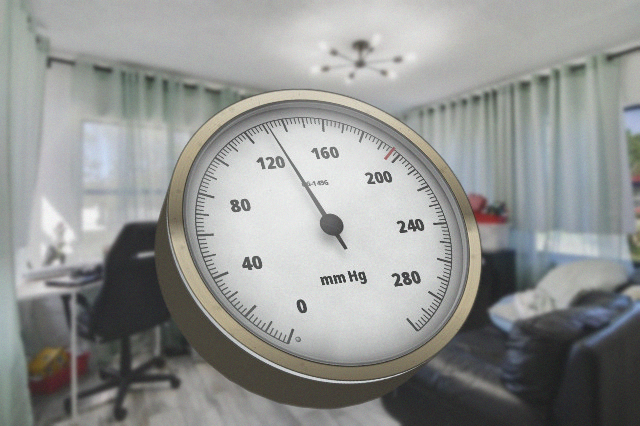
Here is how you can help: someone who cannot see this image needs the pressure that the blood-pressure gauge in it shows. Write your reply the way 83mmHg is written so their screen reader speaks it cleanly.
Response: 130mmHg
